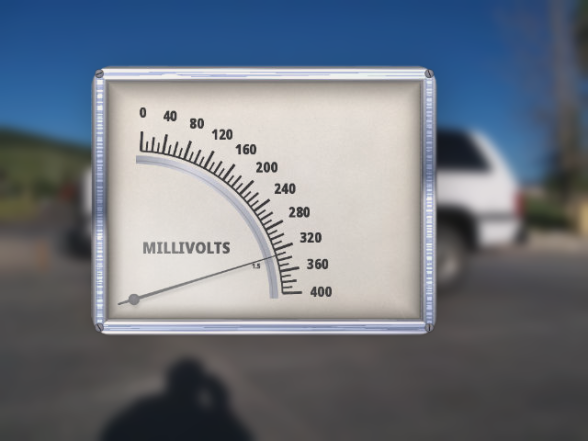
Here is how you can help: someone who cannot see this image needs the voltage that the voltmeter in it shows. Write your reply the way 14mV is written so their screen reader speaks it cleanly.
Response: 330mV
